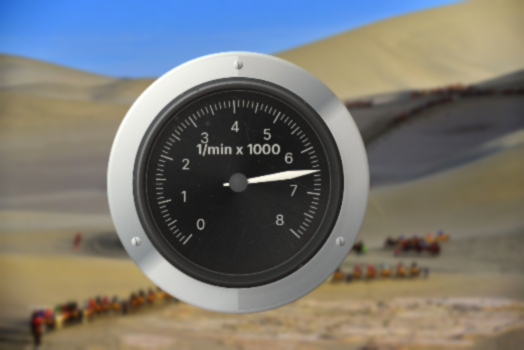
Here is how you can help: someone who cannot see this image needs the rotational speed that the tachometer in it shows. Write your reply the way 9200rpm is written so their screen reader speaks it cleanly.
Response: 6500rpm
